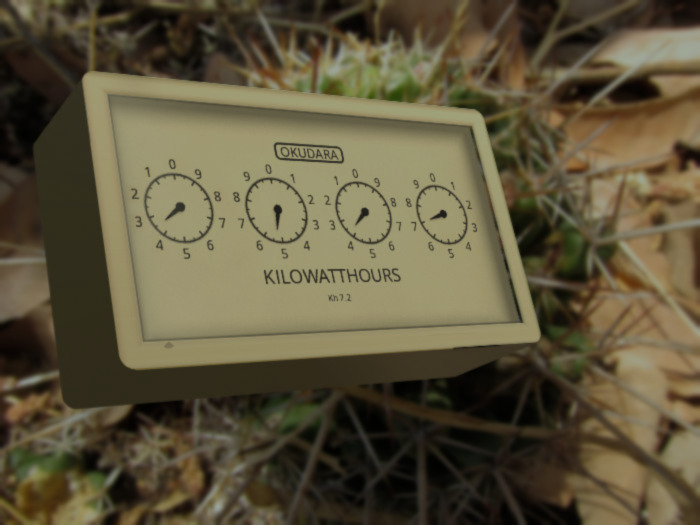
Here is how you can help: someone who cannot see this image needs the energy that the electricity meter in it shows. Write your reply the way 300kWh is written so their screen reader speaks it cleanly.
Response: 3537kWh
